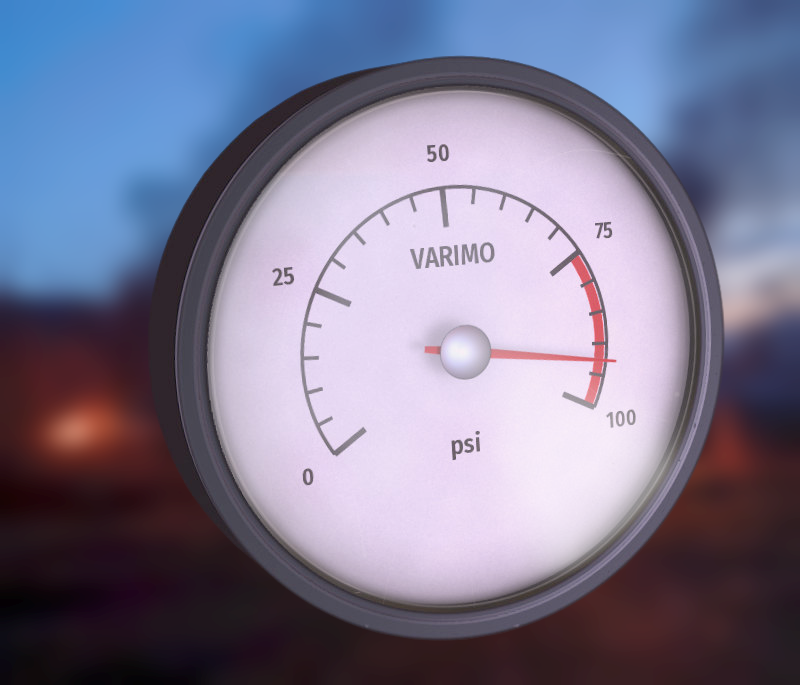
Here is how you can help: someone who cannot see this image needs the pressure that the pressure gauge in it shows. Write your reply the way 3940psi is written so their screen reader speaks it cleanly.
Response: 92.5psi
